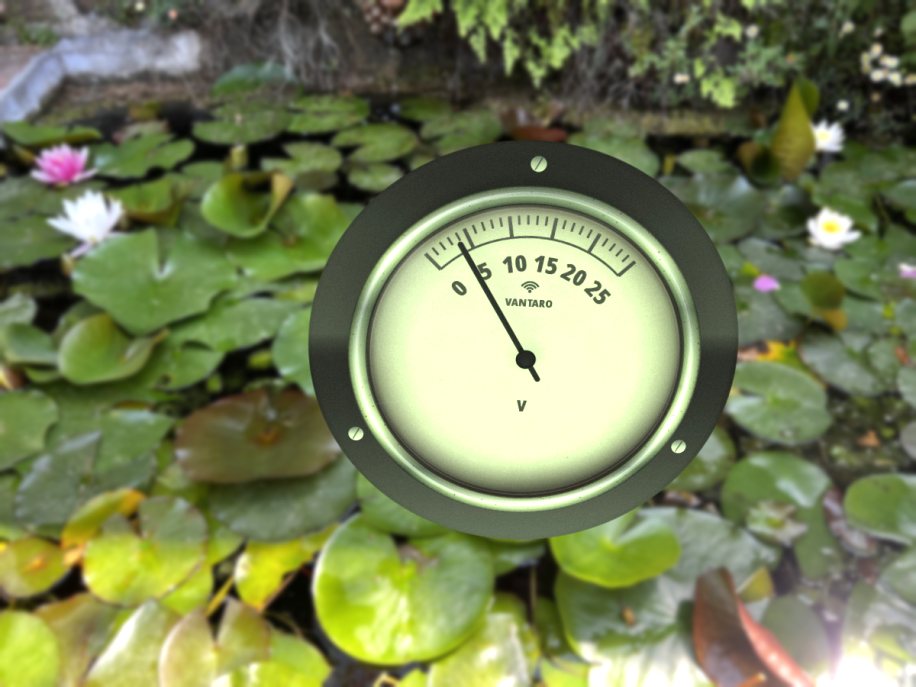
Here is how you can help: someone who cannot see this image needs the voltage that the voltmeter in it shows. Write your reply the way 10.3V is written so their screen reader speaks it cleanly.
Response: 4V
